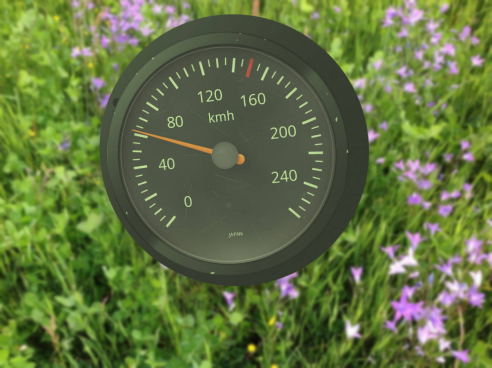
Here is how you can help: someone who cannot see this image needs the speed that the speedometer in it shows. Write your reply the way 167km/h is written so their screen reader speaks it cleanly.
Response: 62.5km/h
